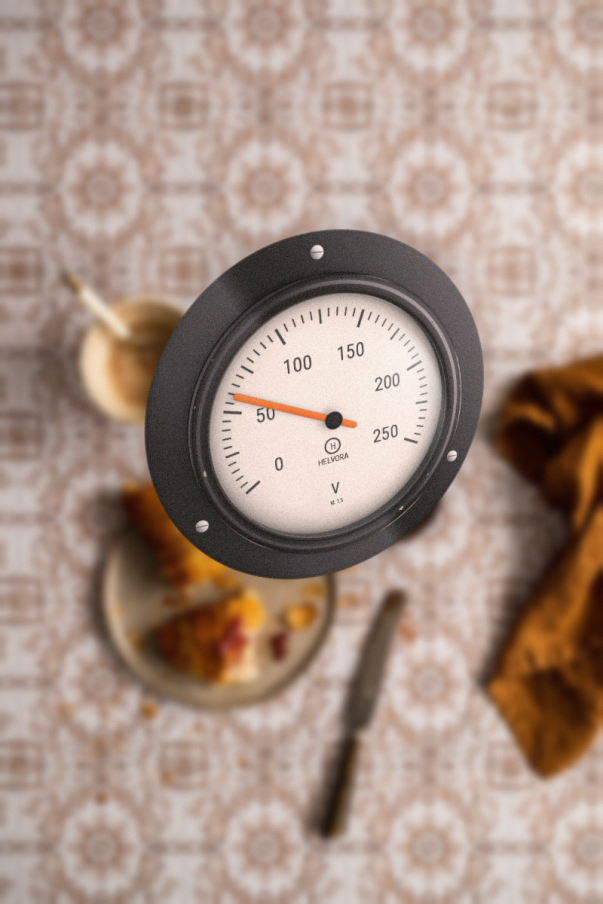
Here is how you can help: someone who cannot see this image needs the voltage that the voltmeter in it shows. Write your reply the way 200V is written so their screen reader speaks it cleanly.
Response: 60V
